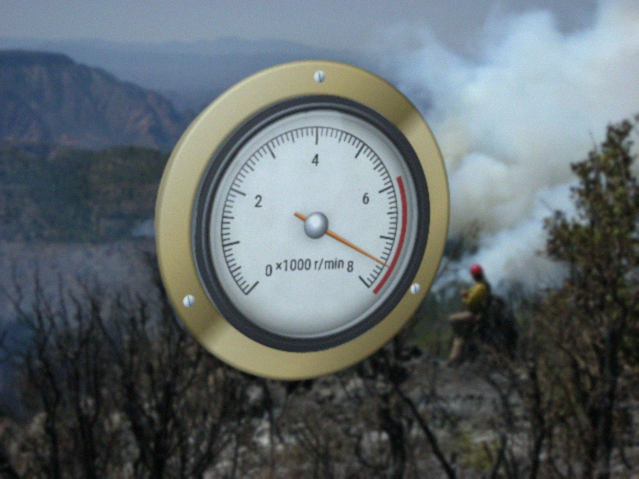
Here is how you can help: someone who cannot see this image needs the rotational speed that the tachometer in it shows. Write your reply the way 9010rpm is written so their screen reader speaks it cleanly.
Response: 7500rpm
